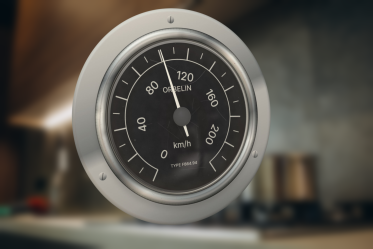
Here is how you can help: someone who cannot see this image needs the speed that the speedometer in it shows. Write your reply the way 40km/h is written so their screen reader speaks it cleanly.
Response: 100km/h
